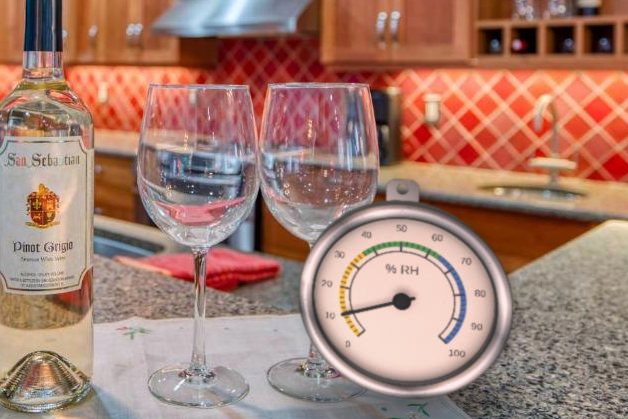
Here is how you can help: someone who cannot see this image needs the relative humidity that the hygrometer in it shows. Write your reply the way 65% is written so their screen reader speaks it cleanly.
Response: 10%
